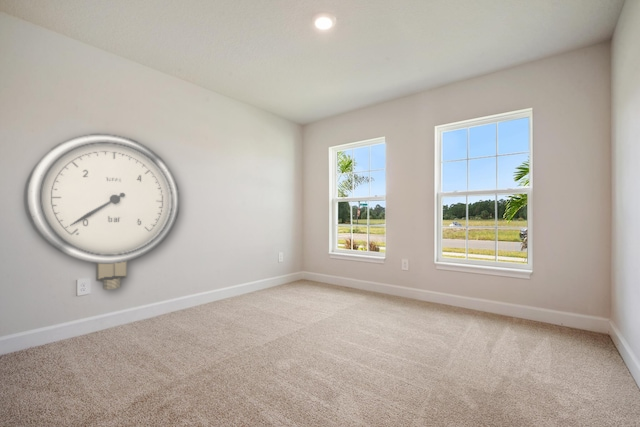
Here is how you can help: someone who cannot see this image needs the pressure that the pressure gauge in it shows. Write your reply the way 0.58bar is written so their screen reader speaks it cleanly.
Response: 0.2bar
